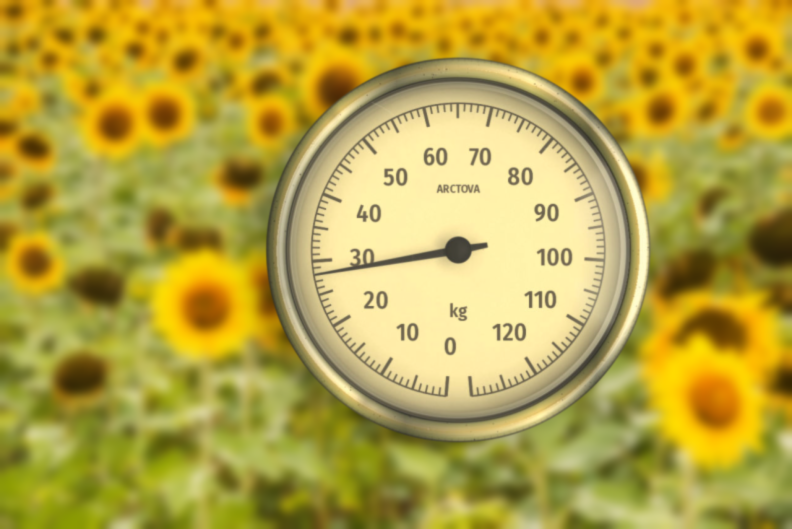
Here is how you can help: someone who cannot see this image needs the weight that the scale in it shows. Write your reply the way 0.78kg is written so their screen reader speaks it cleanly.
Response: 28kg
